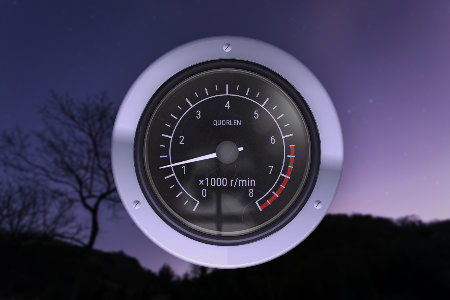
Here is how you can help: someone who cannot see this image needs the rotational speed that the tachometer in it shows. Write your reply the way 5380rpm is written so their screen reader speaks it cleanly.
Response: 1250rpm
